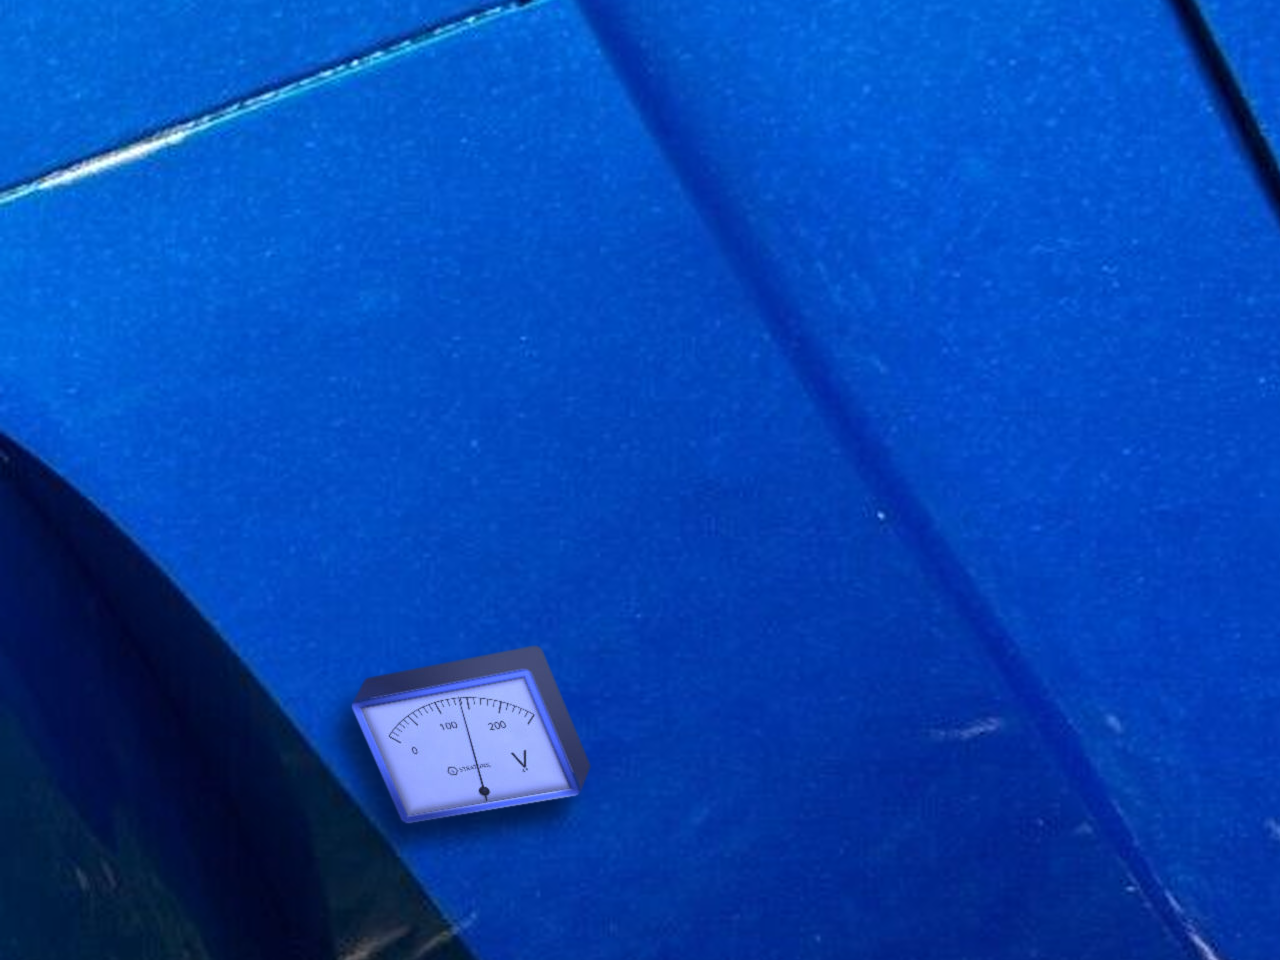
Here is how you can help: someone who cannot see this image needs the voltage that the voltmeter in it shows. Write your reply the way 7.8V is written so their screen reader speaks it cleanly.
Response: 140V
